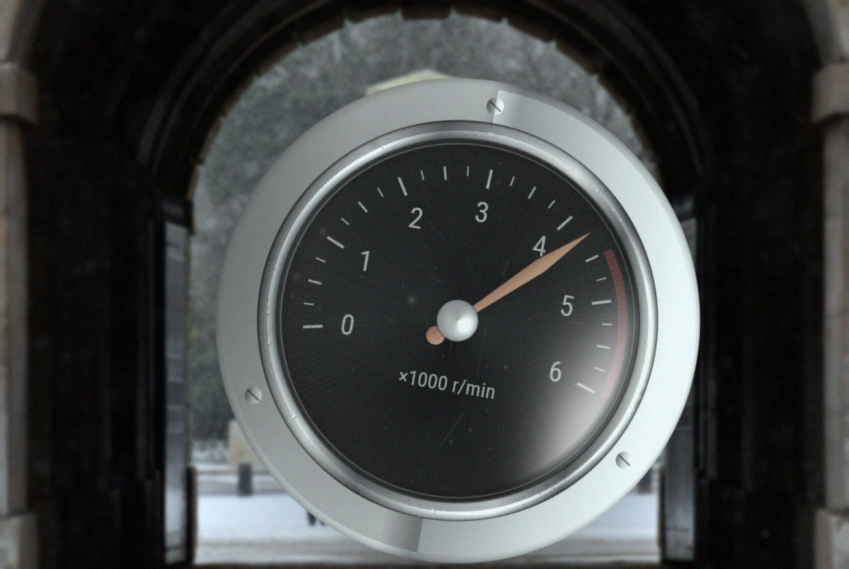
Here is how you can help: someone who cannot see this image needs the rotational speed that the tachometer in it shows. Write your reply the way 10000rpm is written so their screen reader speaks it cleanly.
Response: 4250rpm
